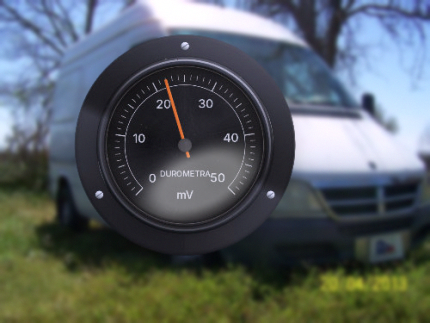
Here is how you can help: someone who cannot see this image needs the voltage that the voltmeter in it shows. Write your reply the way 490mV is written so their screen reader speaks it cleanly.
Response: 22mV
